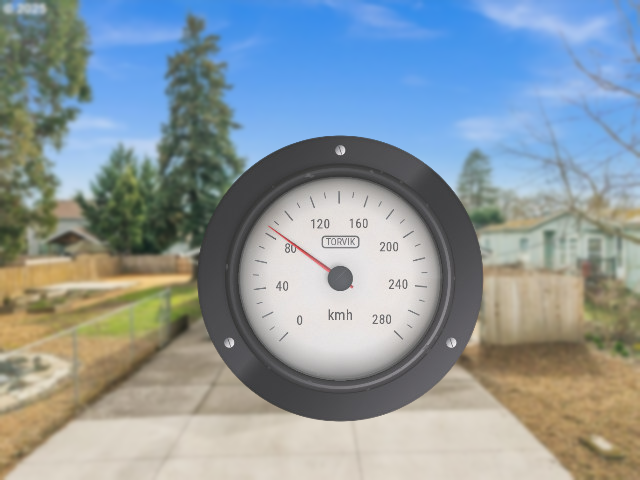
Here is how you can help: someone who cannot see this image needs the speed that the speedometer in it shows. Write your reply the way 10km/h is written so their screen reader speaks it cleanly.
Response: 85km/h
